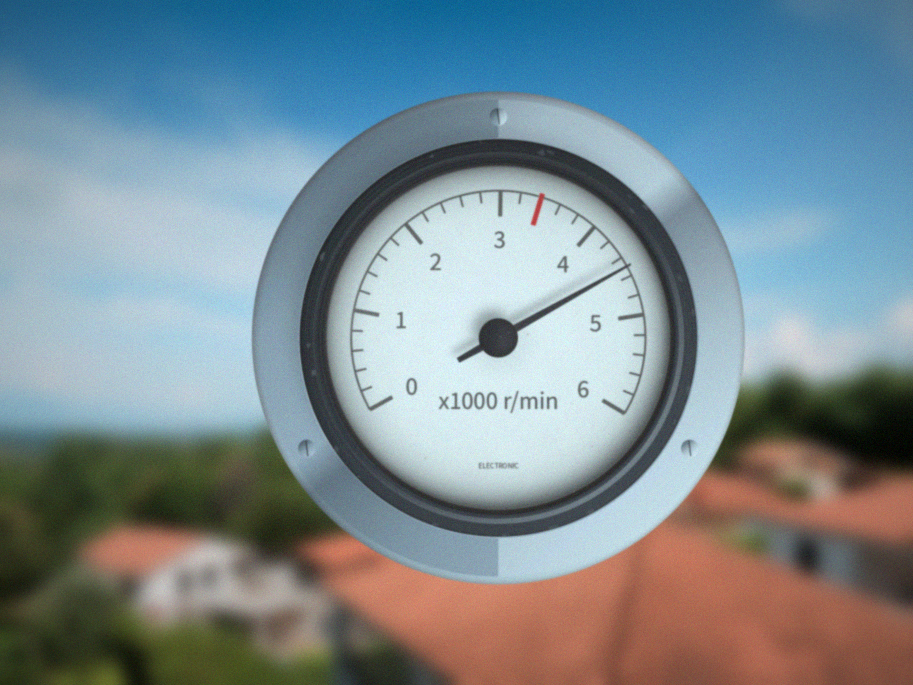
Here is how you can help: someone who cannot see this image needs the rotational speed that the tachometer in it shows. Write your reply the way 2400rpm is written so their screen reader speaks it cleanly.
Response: 4500rpm
